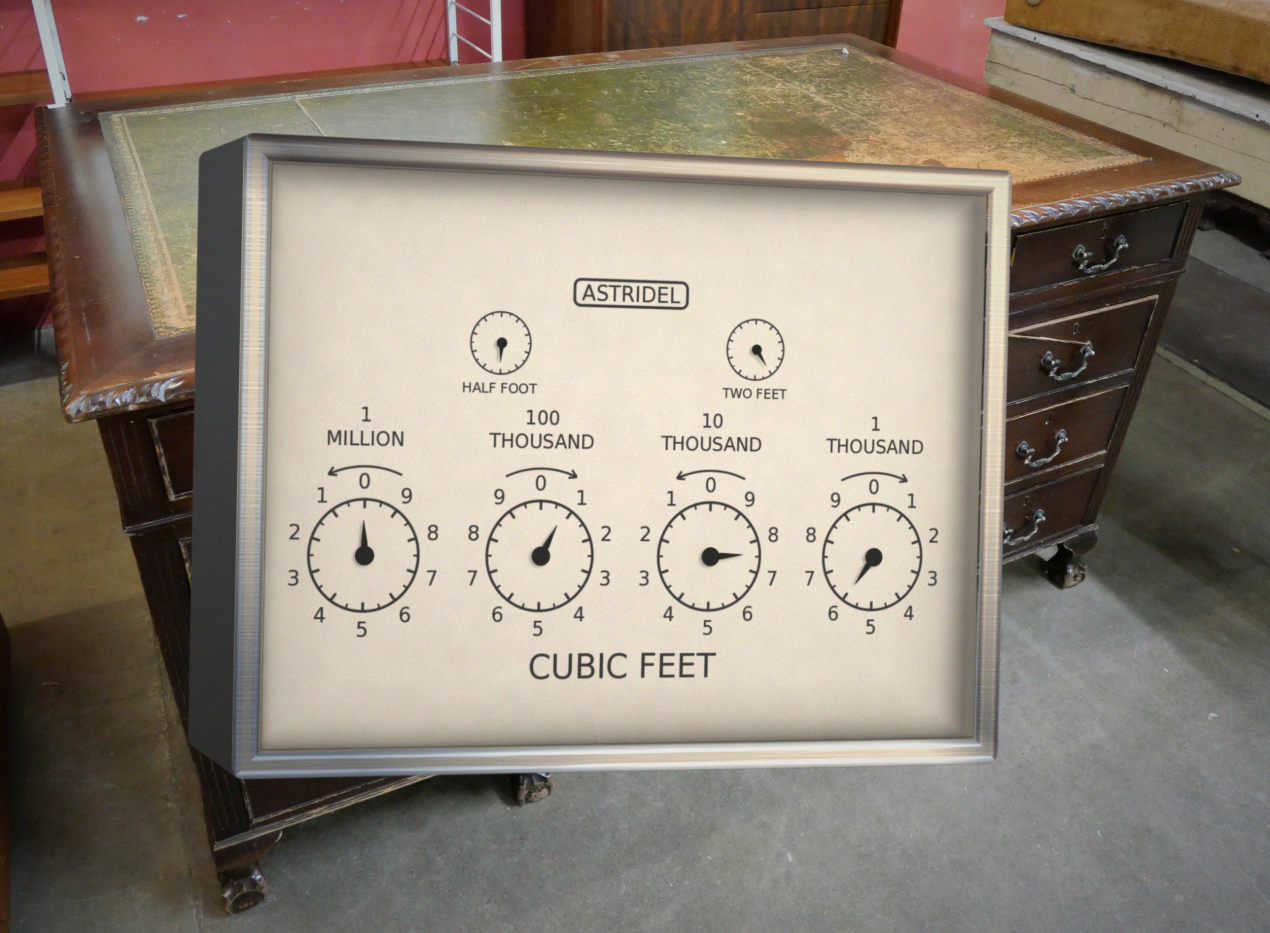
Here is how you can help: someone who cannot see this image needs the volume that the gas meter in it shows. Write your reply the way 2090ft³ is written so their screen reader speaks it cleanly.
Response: 7600ft³
